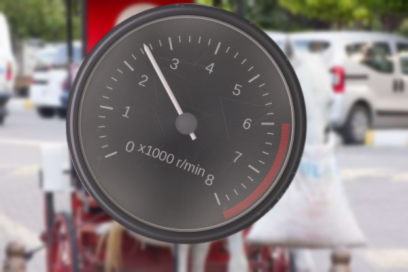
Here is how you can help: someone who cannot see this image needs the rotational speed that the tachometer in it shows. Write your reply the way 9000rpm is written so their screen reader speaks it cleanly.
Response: 2500rpm
